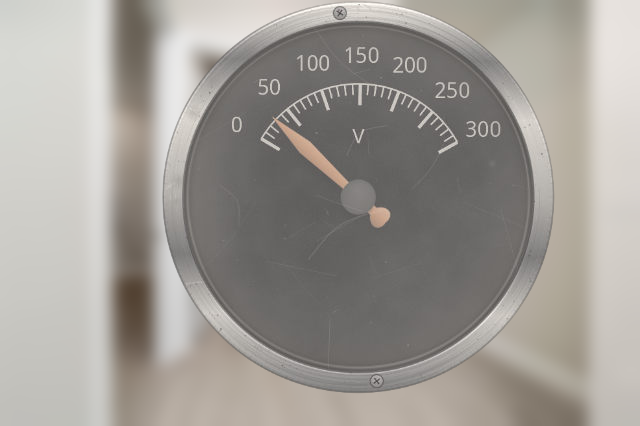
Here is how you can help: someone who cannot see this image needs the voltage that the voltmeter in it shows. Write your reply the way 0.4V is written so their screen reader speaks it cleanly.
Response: 30V
